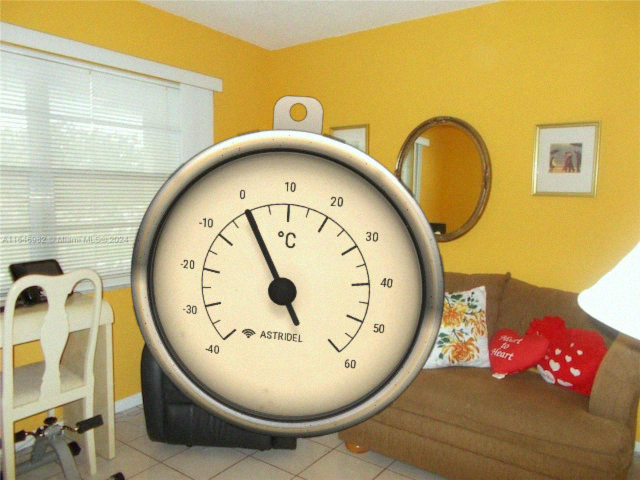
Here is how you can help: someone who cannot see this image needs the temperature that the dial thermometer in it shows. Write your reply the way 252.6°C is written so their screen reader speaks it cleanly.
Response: 0°C
